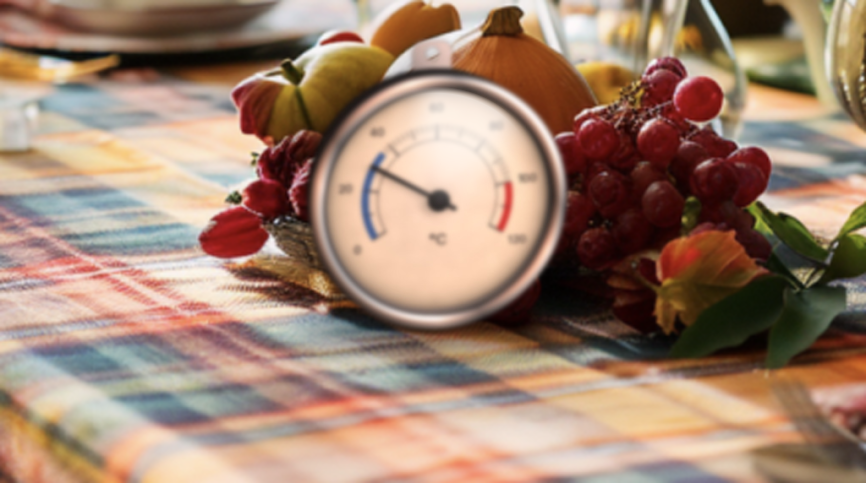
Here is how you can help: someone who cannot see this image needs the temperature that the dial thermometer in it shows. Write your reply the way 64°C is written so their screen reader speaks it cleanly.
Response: 30°C
